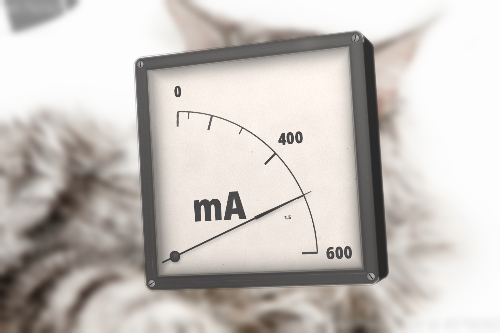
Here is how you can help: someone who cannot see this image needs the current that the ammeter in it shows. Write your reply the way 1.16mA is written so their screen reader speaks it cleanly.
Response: 500mA
